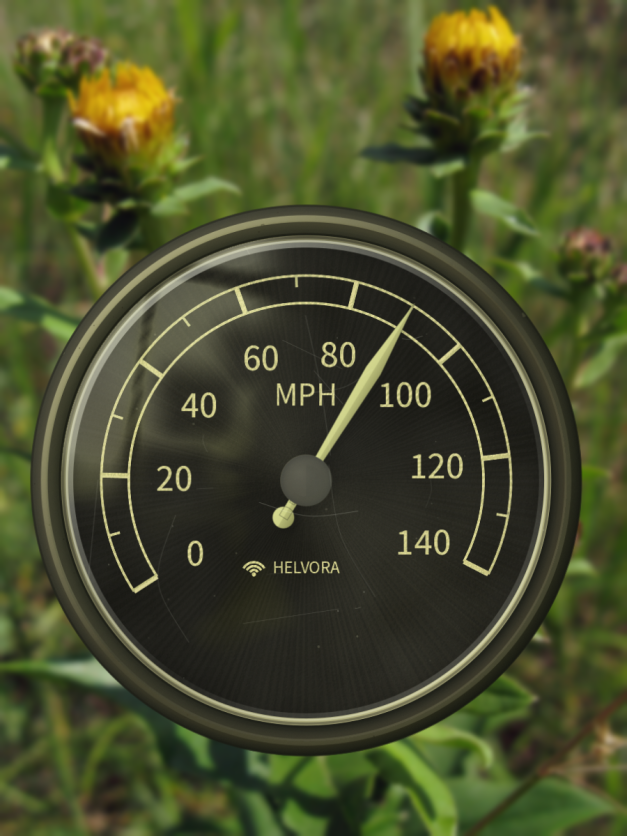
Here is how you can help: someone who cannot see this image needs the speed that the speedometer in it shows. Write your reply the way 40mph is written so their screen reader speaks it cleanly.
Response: 90mph
